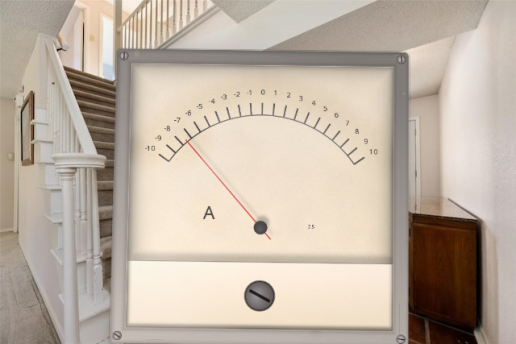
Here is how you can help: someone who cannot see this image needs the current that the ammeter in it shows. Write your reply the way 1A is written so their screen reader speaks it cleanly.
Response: -7.5A
